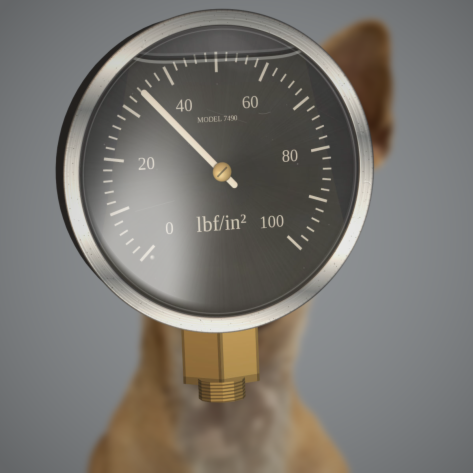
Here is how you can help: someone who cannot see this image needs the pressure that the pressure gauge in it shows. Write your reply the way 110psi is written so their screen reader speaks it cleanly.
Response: 34psi
